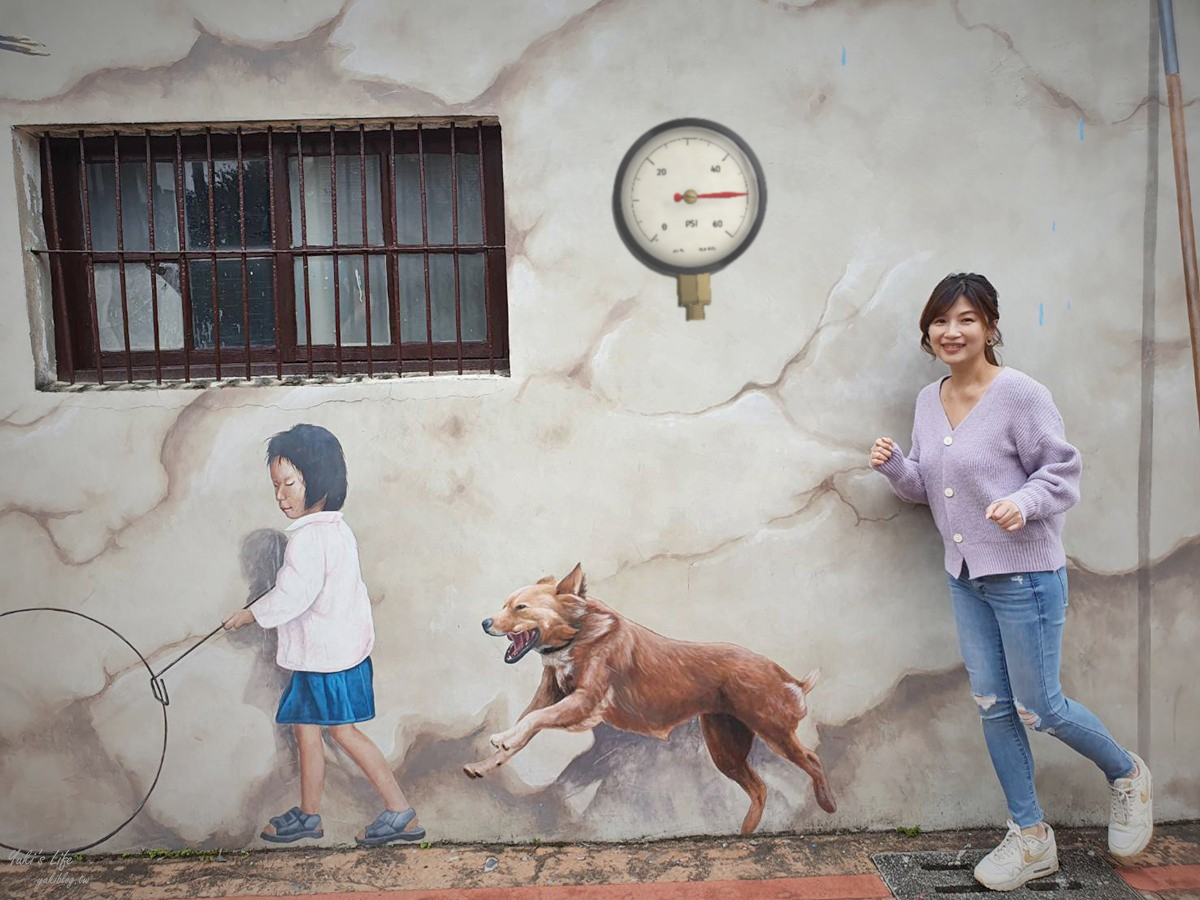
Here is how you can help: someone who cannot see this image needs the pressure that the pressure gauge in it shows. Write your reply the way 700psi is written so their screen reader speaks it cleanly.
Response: 50psi
